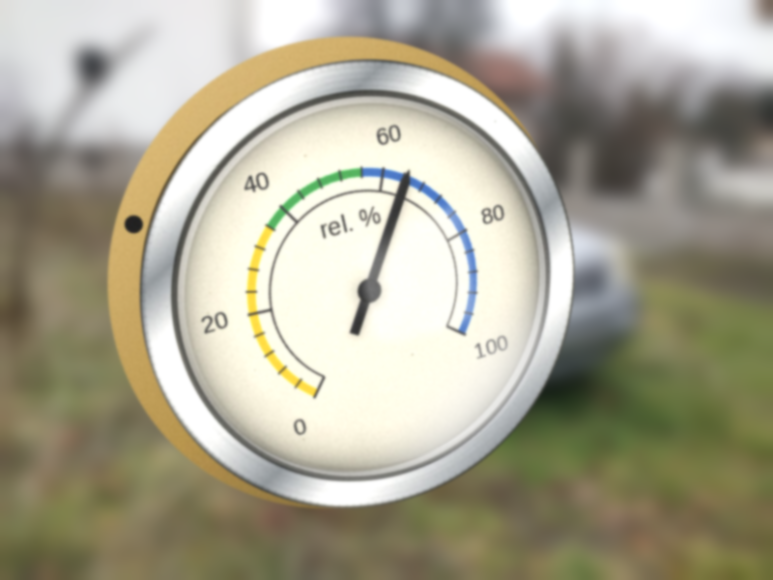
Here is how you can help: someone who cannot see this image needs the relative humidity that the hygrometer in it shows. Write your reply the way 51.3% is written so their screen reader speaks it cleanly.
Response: 64%
